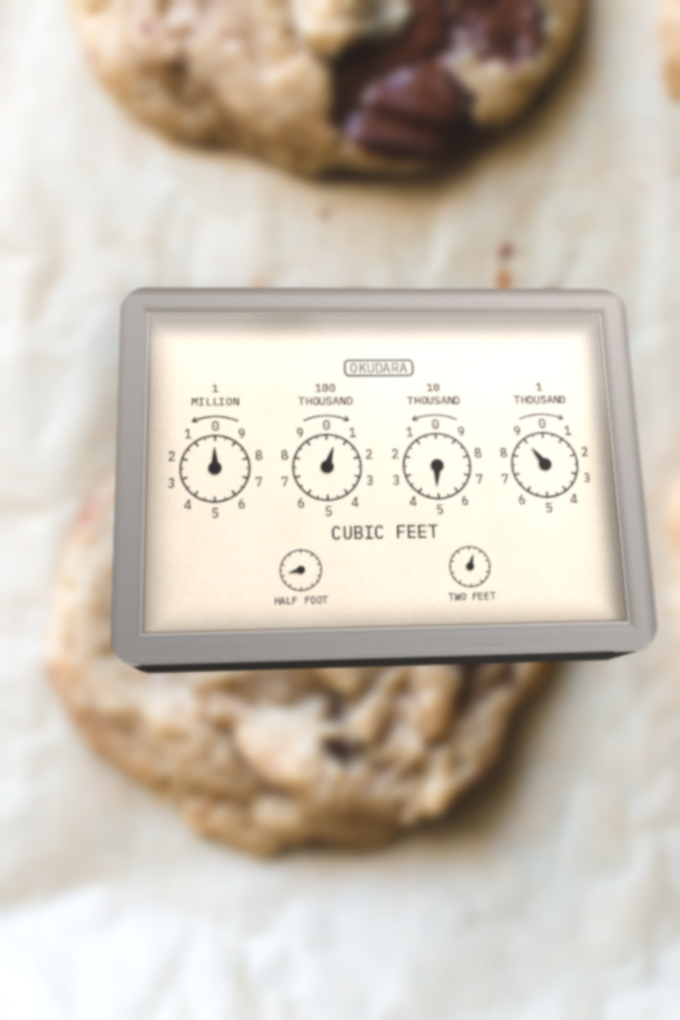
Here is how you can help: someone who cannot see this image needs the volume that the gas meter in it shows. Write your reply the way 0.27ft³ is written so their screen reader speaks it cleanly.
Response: 4900ft³
